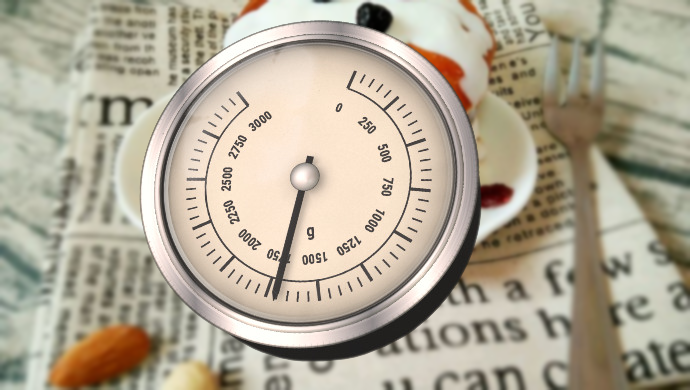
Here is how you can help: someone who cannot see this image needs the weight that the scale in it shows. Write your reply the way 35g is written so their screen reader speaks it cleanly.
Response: 1700g
